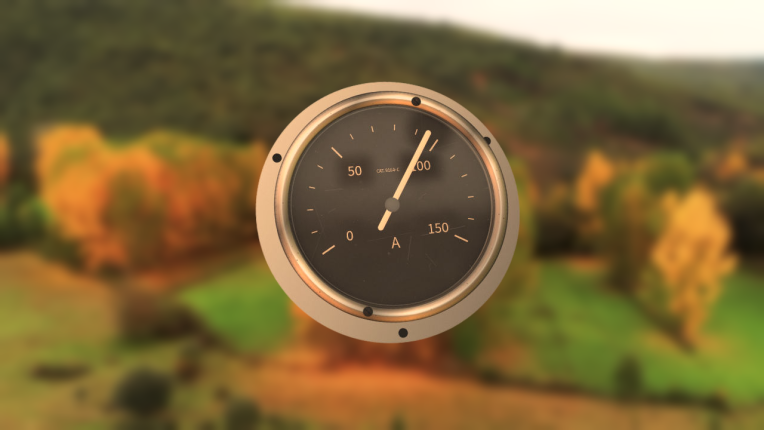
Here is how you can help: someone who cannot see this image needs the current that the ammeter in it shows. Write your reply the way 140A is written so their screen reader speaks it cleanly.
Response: 95A
